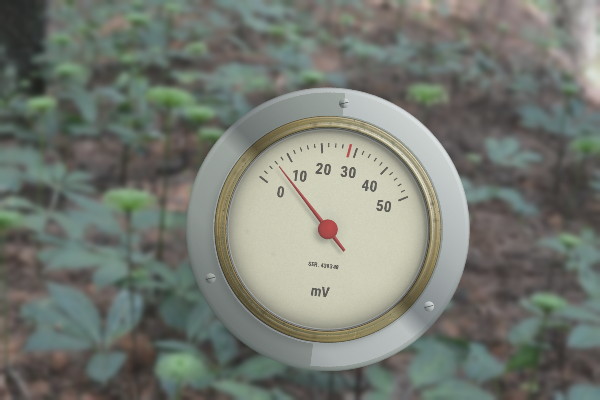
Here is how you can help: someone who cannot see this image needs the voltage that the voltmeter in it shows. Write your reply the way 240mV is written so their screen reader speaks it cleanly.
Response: 6mV
